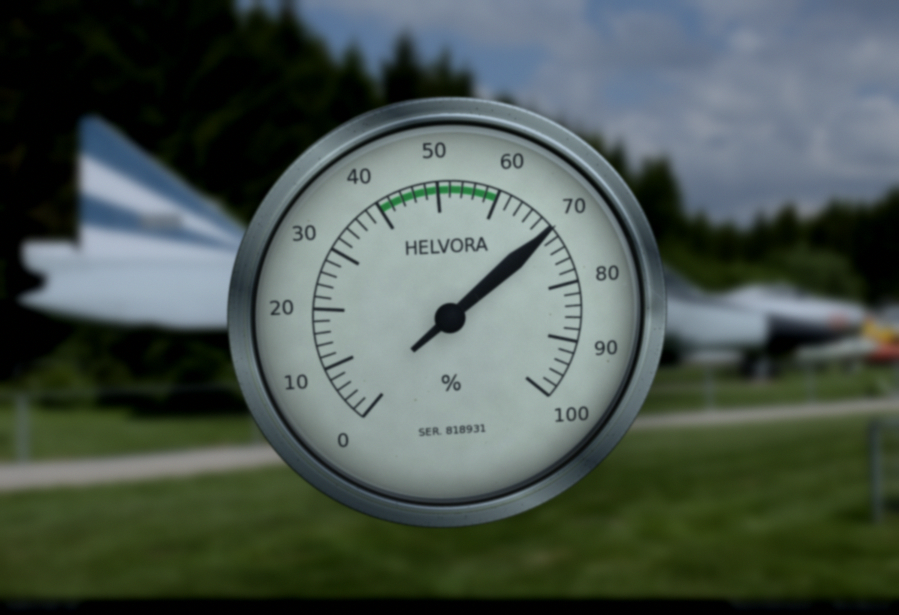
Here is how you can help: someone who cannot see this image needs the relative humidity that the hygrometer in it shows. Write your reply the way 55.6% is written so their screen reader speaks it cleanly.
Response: 70%
